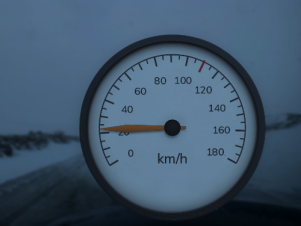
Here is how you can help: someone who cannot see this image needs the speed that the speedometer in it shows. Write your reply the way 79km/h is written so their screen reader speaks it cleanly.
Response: 22.5km/h
